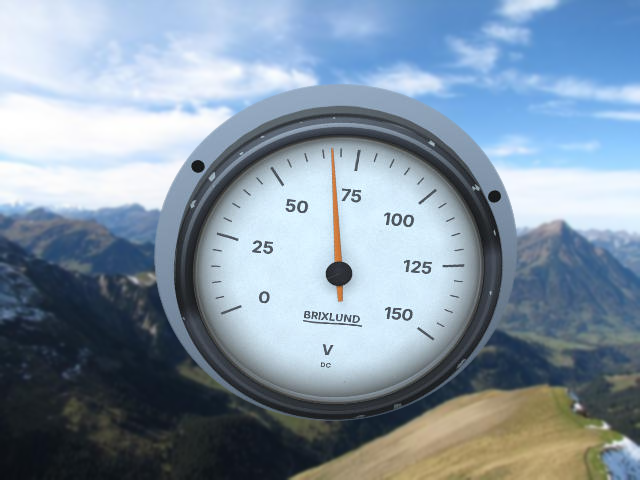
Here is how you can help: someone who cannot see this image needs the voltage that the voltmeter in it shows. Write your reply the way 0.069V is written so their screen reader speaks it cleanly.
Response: 67.5V
